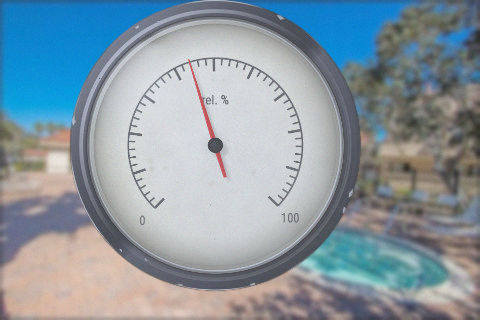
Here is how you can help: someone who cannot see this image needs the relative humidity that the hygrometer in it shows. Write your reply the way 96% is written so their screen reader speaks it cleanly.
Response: 44%
